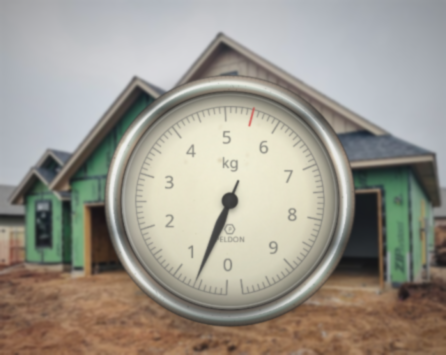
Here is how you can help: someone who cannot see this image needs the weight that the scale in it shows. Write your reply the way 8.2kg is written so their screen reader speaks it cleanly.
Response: 0.6kg
